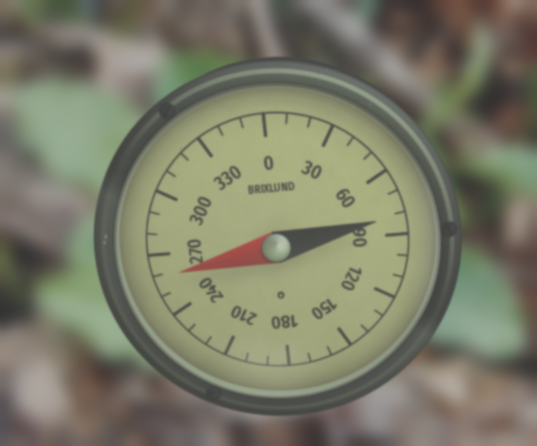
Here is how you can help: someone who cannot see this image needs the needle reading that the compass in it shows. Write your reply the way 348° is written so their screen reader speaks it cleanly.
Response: 260°
